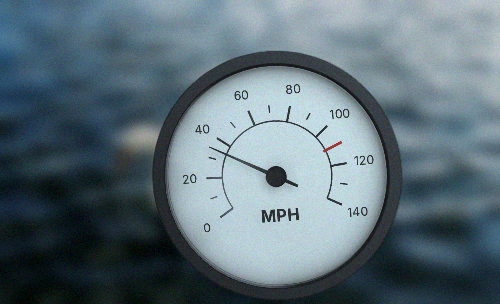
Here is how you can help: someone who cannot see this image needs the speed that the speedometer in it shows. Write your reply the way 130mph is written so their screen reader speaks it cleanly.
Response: 35mph
